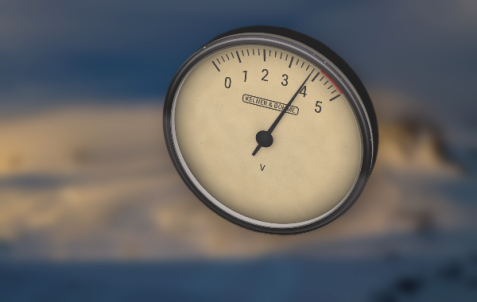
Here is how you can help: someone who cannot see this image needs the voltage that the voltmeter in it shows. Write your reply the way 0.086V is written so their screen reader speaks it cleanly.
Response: 3.8V
